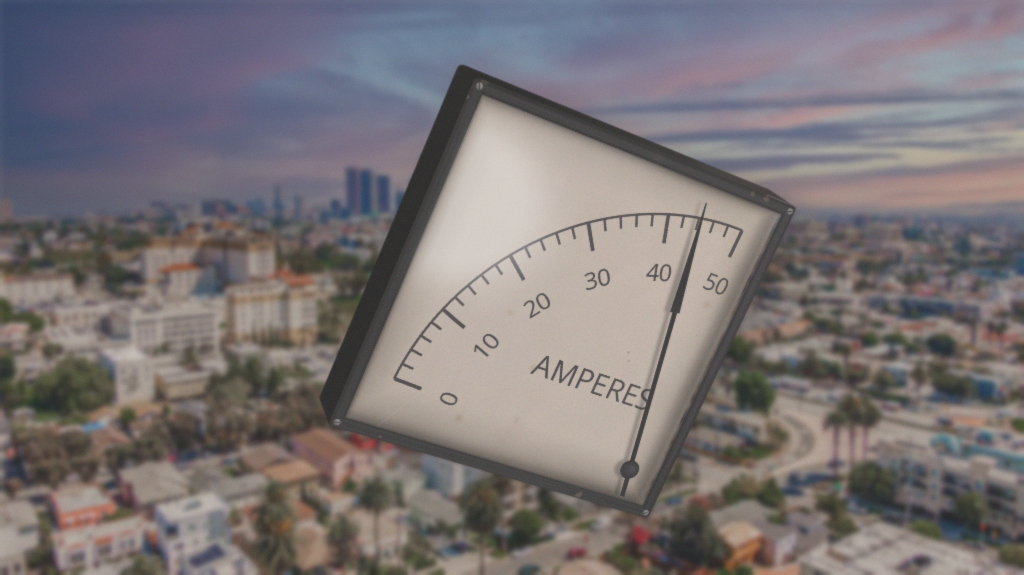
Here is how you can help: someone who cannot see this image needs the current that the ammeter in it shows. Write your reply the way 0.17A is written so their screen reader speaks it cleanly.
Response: 44A
